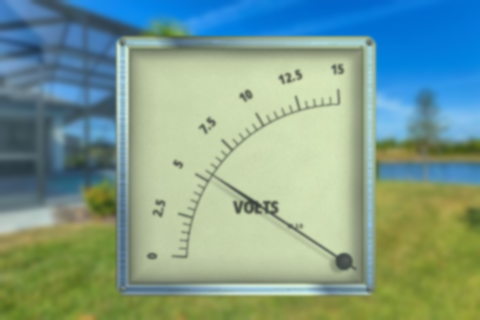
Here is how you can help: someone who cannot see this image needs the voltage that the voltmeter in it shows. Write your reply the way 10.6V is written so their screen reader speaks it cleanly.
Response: 5.5V
